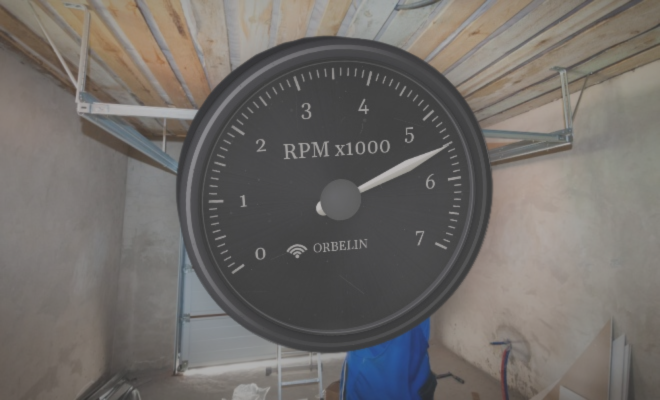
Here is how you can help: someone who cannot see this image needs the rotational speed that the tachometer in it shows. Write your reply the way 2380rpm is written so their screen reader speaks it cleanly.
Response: 5500rpm
